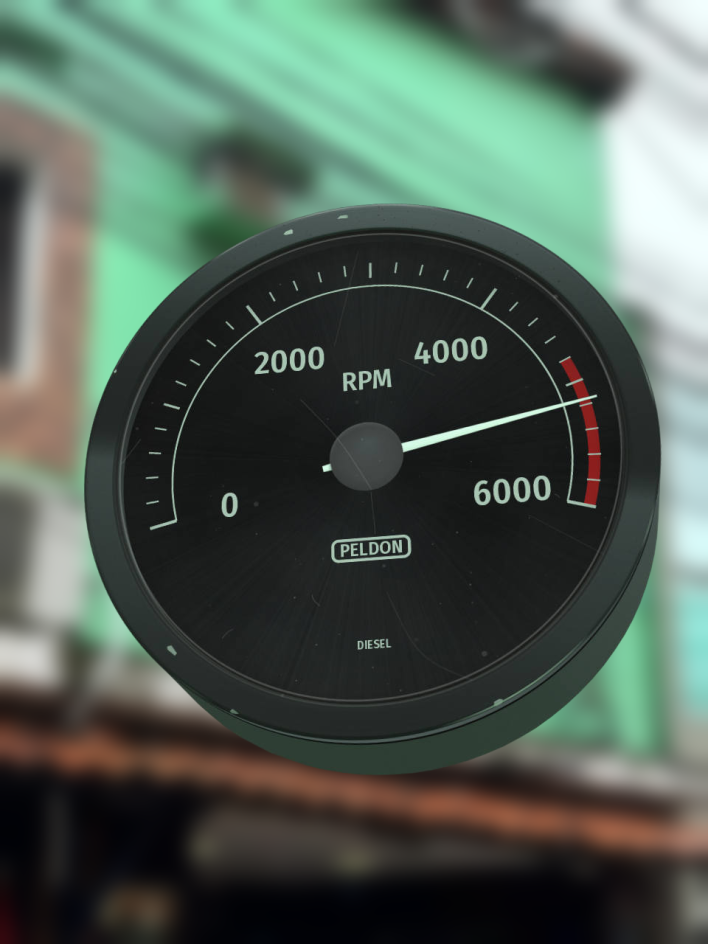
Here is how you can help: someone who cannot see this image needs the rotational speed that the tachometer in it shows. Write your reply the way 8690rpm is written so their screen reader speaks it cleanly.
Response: 5200rpm
